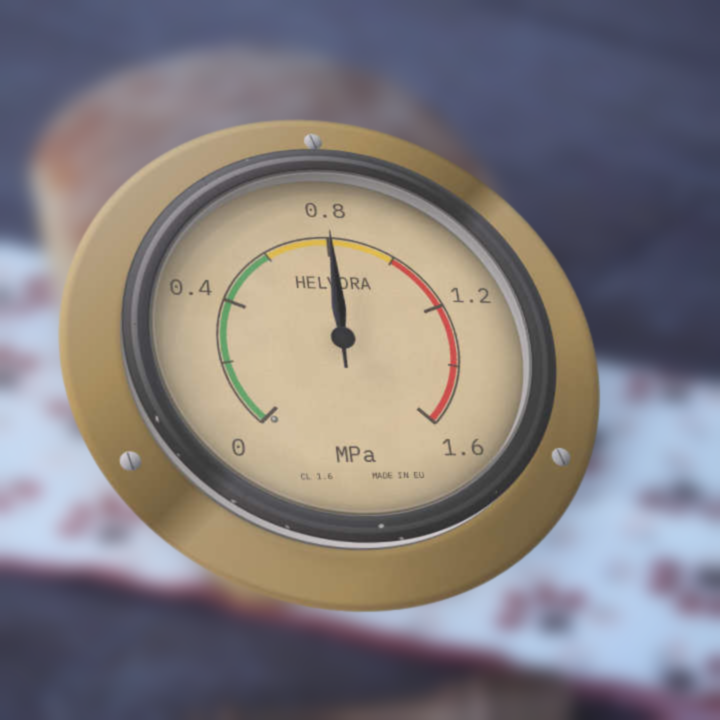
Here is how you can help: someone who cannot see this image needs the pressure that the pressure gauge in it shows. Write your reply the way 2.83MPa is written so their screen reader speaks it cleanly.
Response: 0.8MPa
